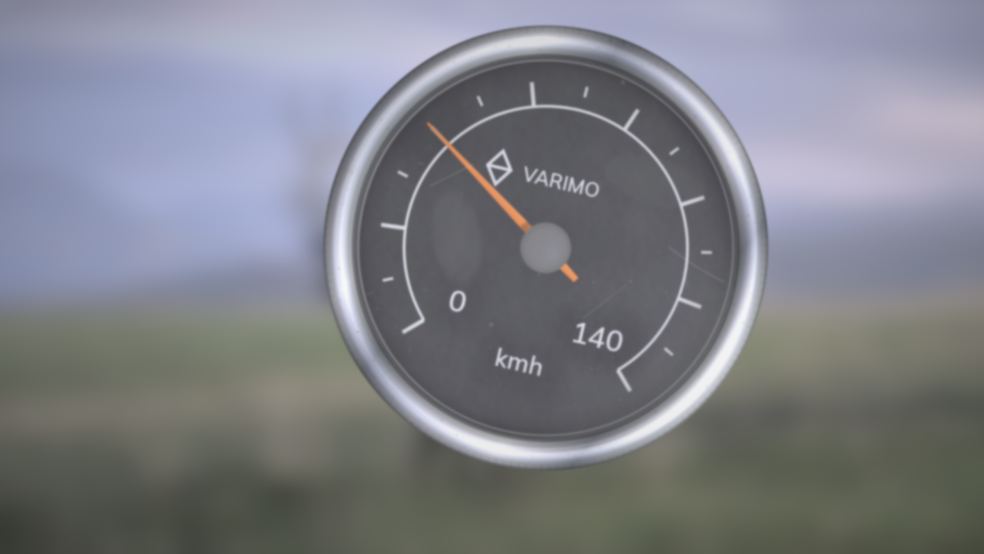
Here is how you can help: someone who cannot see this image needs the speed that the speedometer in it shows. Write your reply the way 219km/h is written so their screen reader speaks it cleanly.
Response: 40km/h
